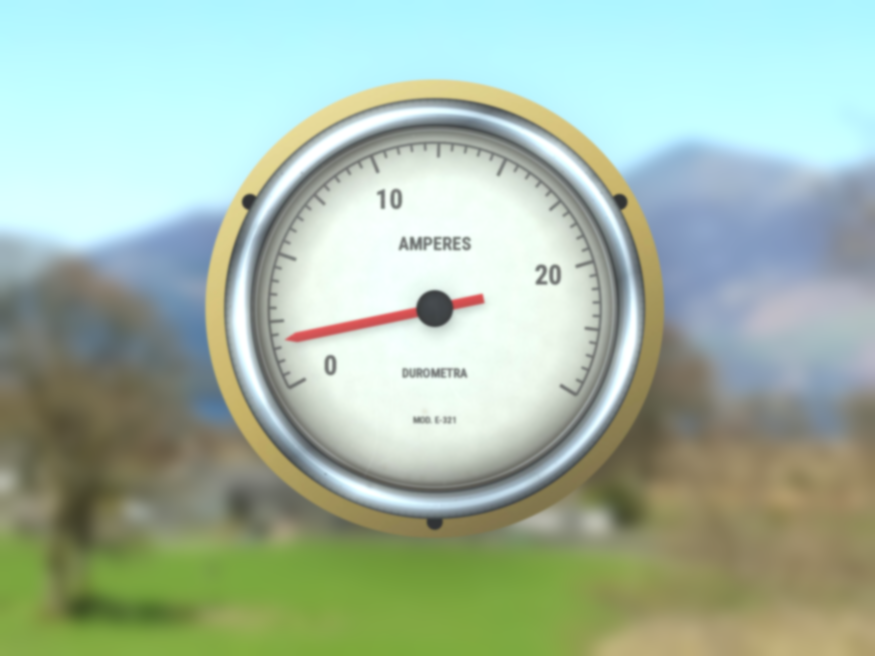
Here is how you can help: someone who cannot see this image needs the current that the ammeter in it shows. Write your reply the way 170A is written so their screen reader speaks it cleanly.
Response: 1.75A
